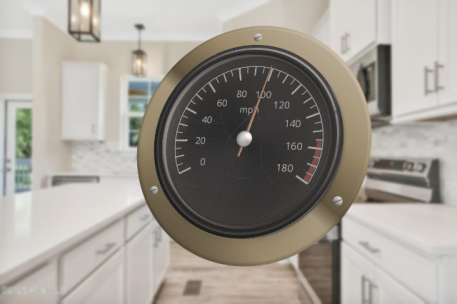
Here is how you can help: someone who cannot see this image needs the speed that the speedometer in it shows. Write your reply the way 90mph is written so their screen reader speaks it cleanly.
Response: 100mph
